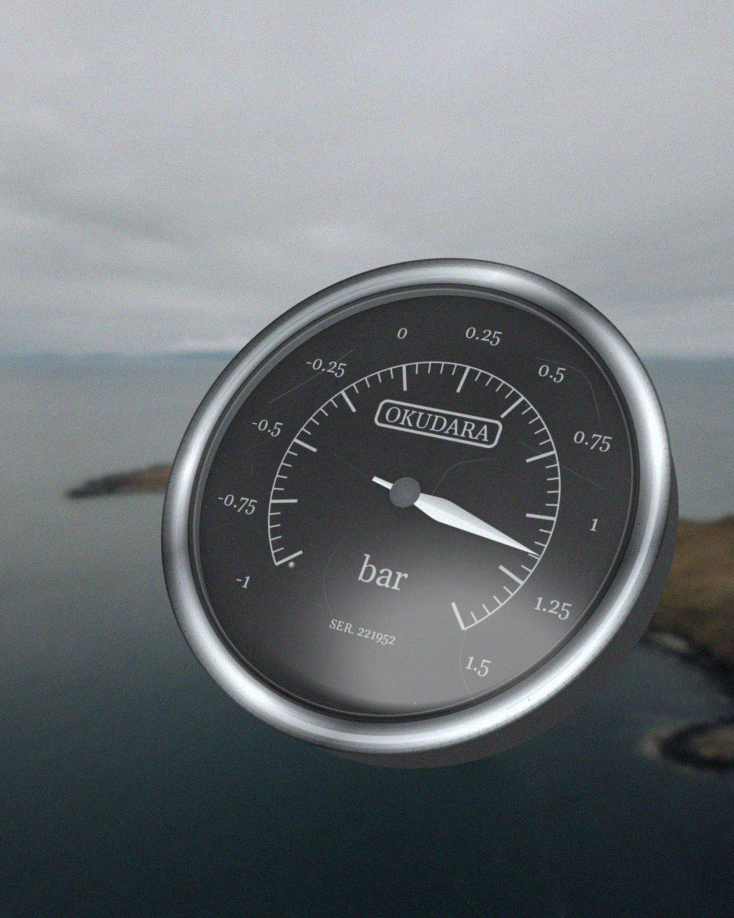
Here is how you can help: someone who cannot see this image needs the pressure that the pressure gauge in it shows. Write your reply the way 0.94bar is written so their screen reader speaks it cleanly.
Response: 1.15bar
